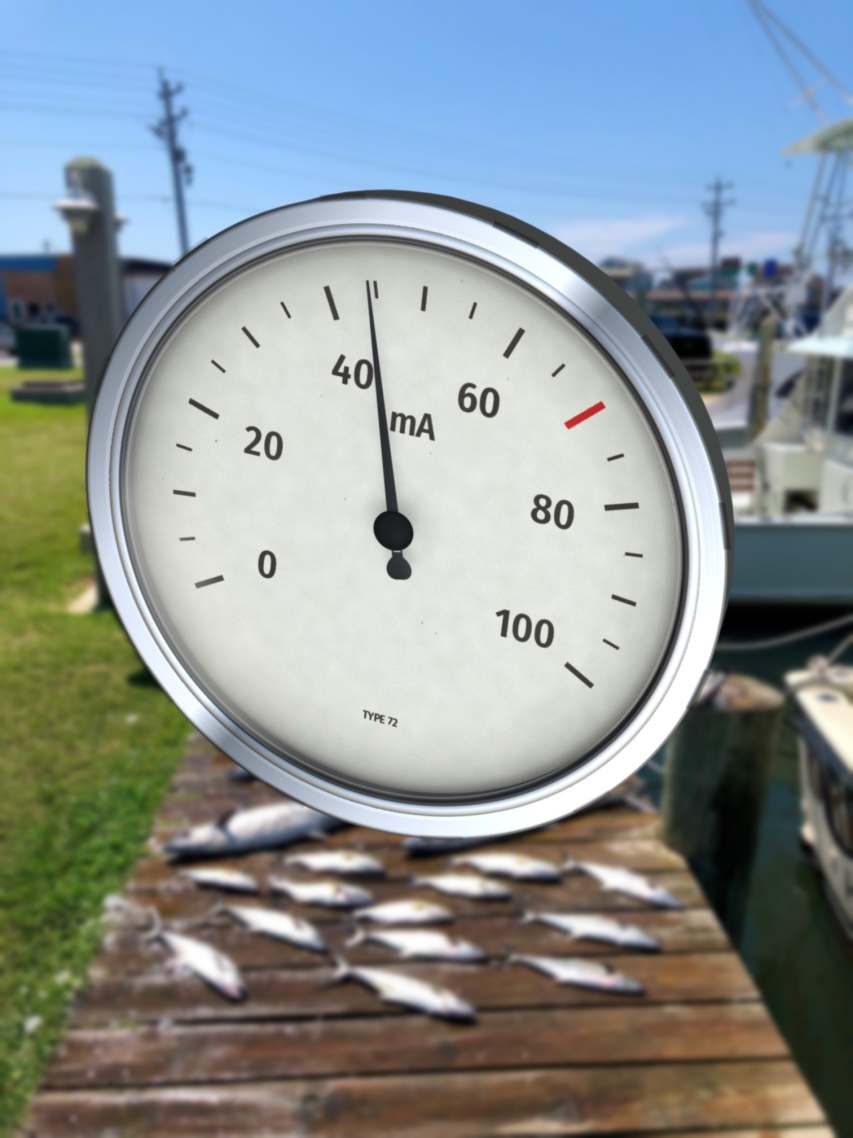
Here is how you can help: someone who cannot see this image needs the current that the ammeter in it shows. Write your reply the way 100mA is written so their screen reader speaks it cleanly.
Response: 45mA
